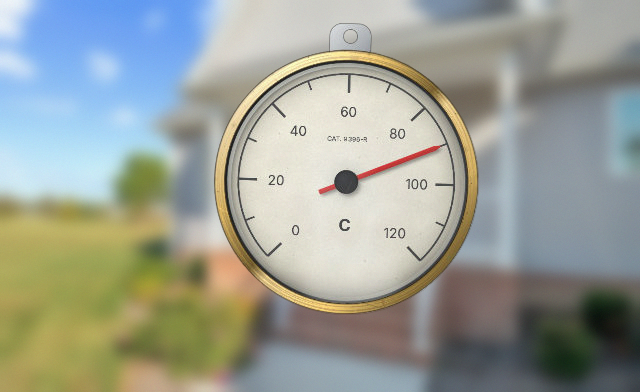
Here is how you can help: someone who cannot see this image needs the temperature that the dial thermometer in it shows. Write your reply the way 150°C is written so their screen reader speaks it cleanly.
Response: 90°C
